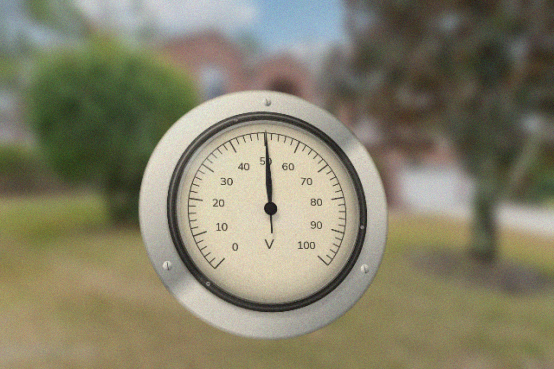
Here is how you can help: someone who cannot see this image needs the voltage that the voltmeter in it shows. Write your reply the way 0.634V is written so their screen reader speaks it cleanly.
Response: 50V
